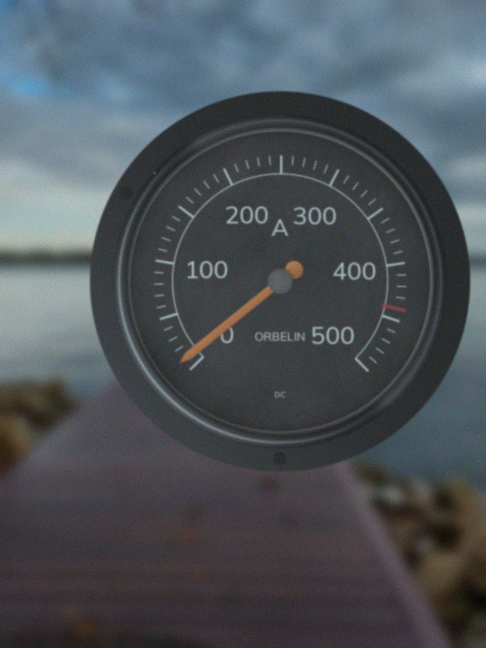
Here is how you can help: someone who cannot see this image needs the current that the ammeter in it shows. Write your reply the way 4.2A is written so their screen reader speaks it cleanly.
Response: 10A
